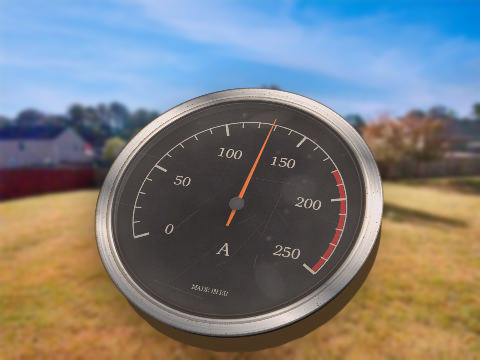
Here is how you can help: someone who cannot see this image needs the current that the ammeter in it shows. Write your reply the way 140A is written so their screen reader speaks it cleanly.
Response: 130A
